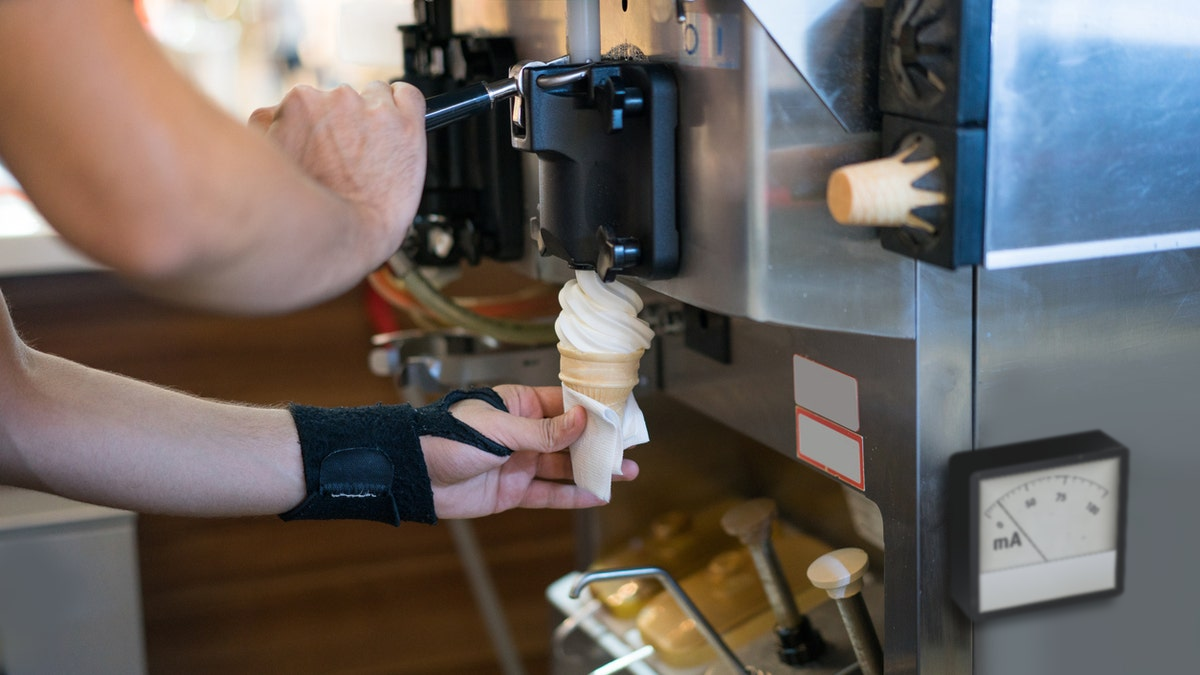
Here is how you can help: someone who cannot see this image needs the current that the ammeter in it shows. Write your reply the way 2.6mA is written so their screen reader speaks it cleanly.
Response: 25mA
